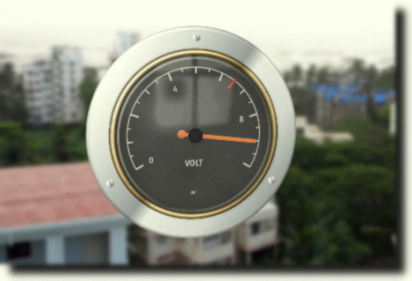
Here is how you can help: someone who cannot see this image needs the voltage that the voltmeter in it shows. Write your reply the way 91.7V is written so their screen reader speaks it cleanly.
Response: 9V
